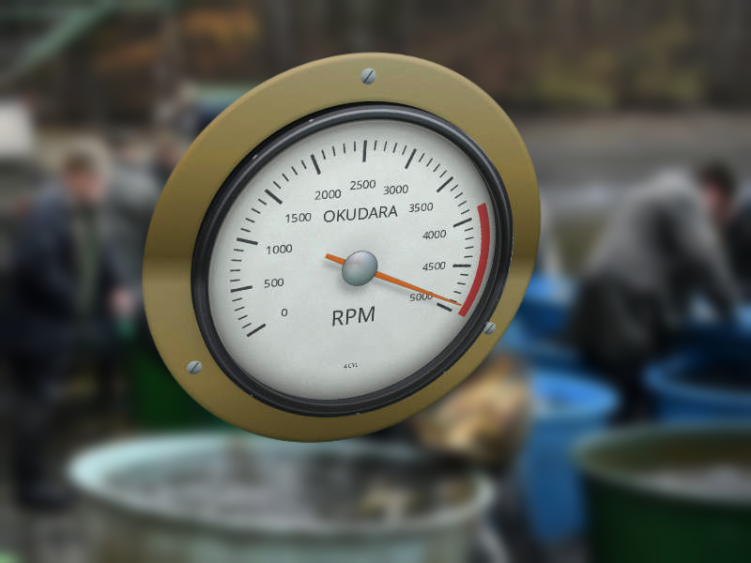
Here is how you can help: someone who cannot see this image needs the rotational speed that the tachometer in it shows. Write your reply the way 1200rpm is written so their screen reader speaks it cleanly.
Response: 4900rpm
